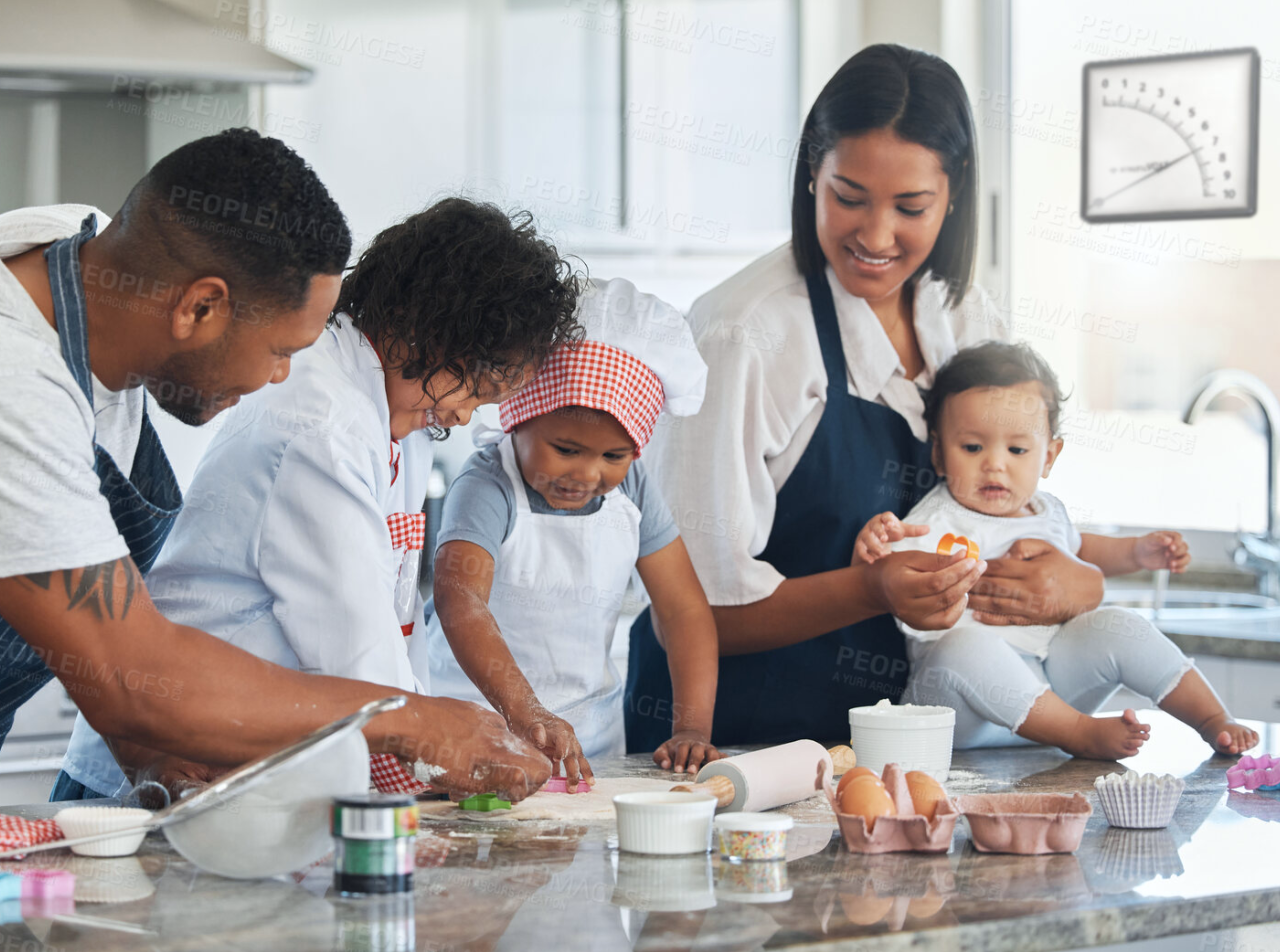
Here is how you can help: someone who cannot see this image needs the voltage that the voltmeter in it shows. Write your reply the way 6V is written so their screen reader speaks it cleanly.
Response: 7V
